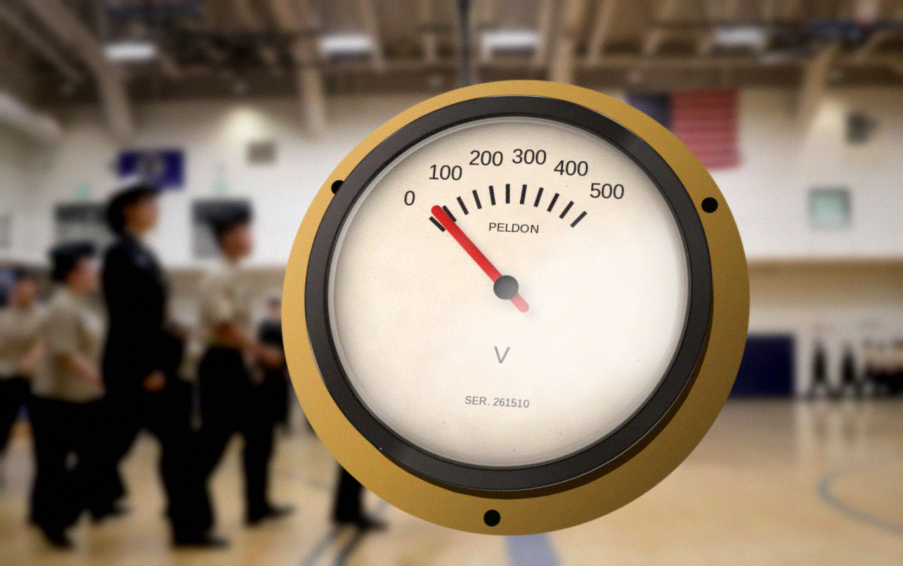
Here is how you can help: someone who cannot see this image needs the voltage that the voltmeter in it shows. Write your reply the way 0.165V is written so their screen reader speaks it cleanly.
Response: 25V
